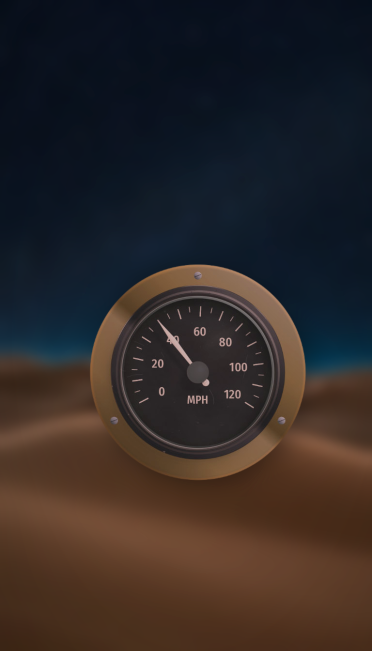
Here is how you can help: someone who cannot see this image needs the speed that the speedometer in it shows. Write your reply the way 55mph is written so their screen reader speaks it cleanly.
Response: 40mph
